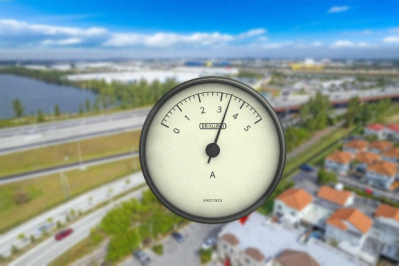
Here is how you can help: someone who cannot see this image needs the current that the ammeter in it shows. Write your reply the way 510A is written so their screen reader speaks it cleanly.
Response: 3.4A
